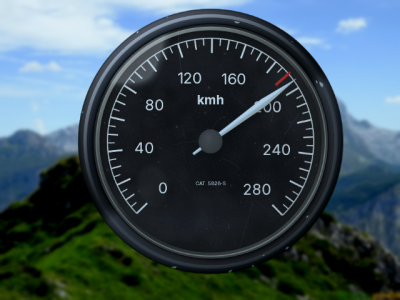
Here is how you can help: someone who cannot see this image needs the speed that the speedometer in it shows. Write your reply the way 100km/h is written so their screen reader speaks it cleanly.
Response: 195km/h
